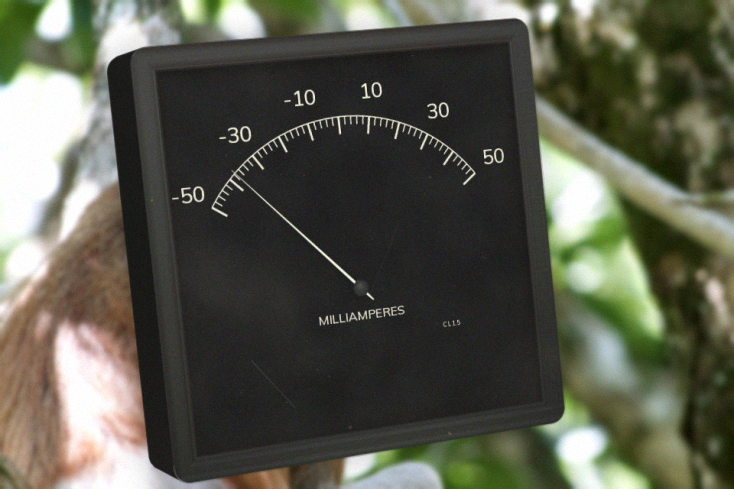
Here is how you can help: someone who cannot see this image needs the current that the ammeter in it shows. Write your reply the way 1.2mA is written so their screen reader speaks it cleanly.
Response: -38mA
